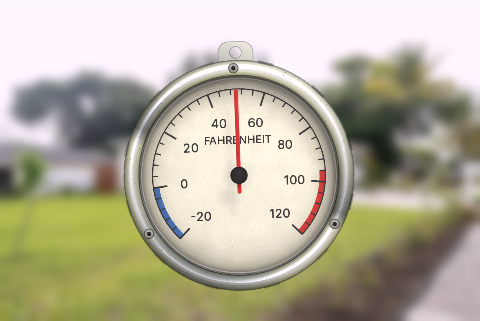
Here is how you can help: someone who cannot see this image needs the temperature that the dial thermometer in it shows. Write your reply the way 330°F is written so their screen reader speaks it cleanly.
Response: 50°F
